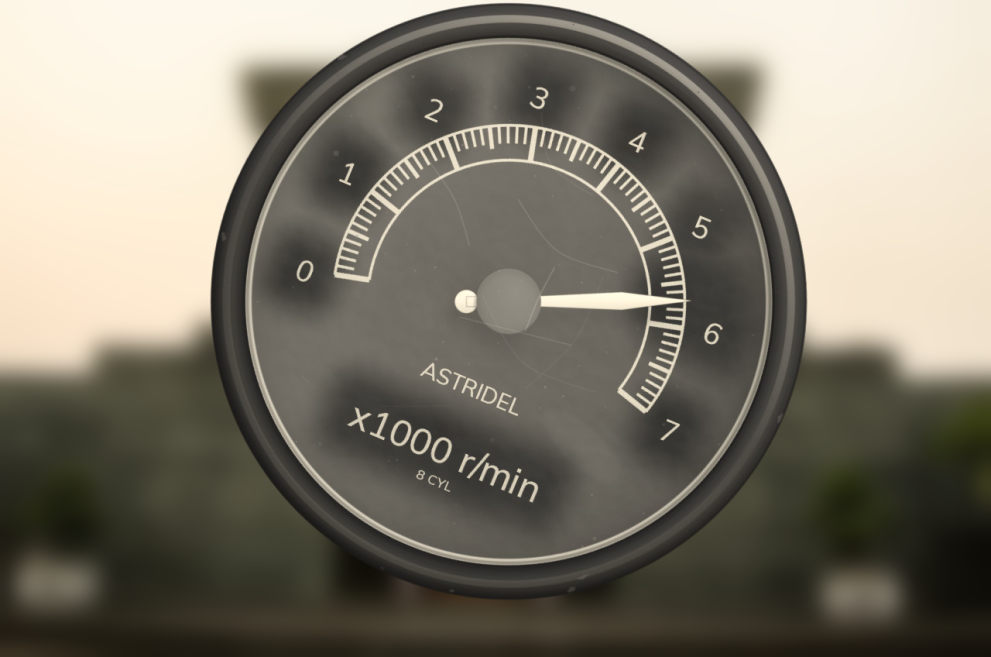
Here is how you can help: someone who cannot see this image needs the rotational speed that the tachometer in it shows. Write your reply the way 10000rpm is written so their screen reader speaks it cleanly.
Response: 5700rpm
